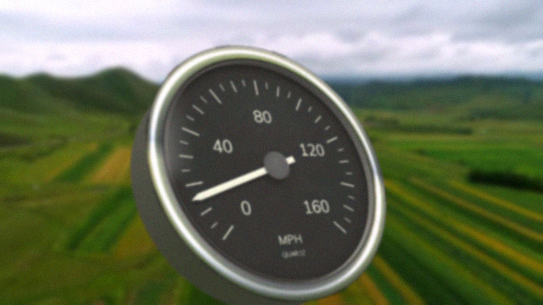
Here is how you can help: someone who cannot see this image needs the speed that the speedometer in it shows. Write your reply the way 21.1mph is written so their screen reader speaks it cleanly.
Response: 15mph
